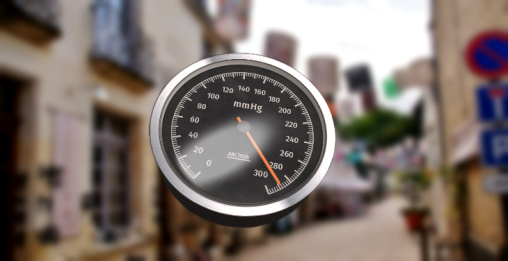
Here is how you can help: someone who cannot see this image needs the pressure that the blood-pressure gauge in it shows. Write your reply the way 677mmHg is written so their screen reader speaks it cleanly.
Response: 290mmHg
